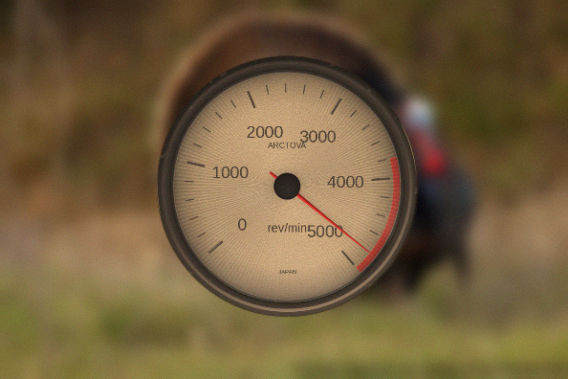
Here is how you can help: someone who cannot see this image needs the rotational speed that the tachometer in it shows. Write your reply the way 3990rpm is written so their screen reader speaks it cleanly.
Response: 4800rpm
